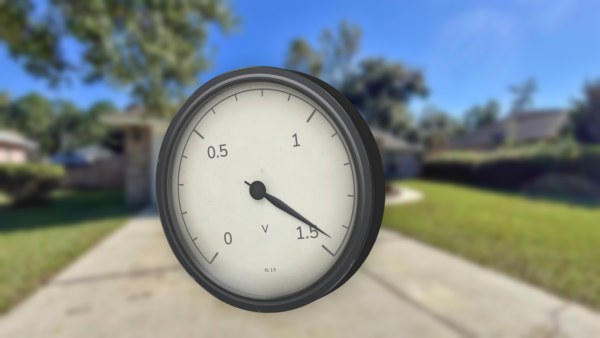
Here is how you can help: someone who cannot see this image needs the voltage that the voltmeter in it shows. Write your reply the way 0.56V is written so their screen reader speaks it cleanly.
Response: 1.45V
